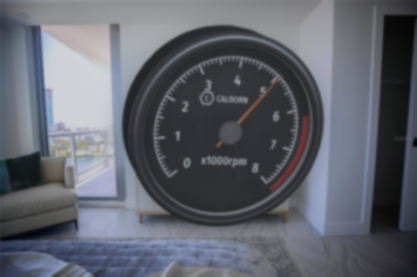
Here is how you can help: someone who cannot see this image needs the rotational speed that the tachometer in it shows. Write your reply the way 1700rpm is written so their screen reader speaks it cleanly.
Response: 5000rpm
